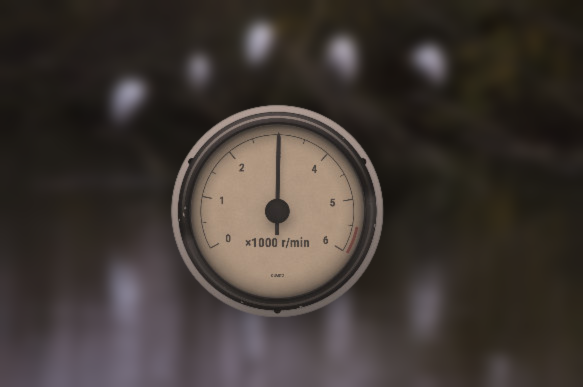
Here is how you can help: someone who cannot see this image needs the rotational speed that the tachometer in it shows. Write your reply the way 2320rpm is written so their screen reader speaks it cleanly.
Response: 3000rpm
